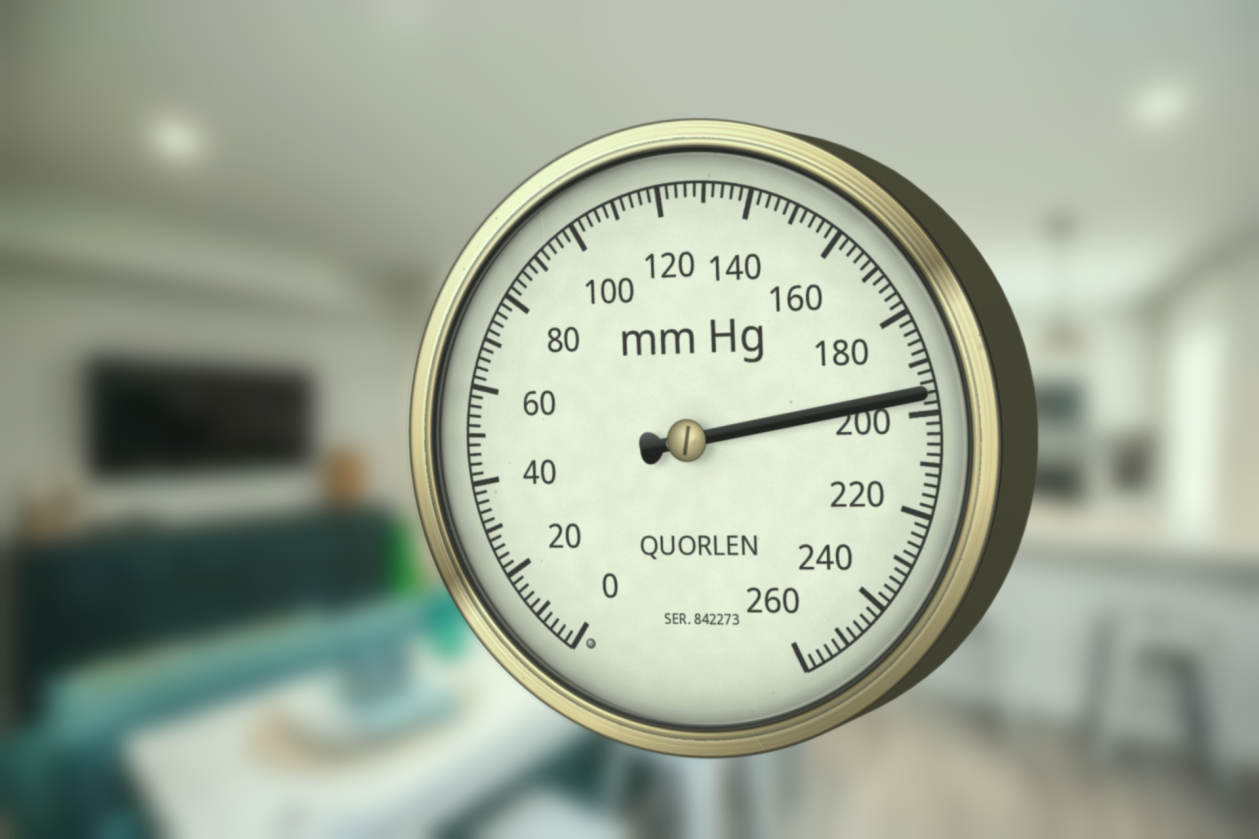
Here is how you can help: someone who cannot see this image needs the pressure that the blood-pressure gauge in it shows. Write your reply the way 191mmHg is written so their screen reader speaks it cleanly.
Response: 196mmHg
